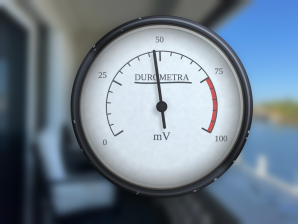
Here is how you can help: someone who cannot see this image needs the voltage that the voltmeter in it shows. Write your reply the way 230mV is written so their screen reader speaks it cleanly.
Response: 47.5mV
